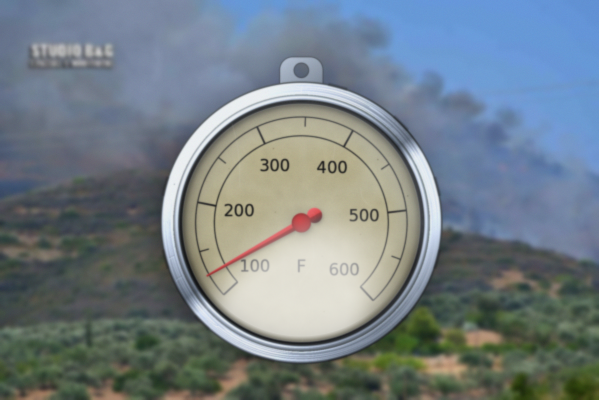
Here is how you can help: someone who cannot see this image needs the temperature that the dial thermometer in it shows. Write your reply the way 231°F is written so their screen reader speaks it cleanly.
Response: 125°F
